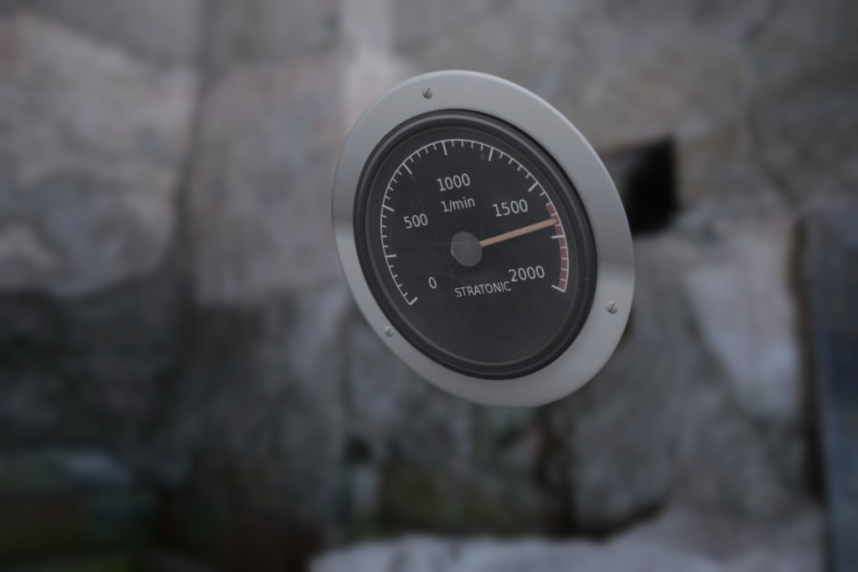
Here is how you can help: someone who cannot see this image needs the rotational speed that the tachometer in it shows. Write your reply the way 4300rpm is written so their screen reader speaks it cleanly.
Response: 1675rpm
